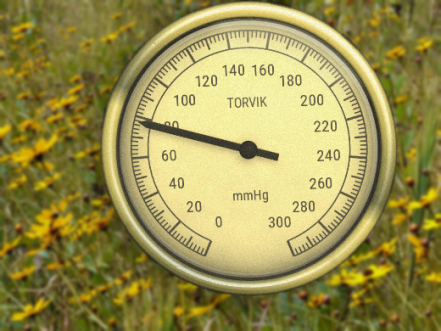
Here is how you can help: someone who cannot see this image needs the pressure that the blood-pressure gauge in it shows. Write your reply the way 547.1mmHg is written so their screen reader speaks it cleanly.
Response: 78mmHg
